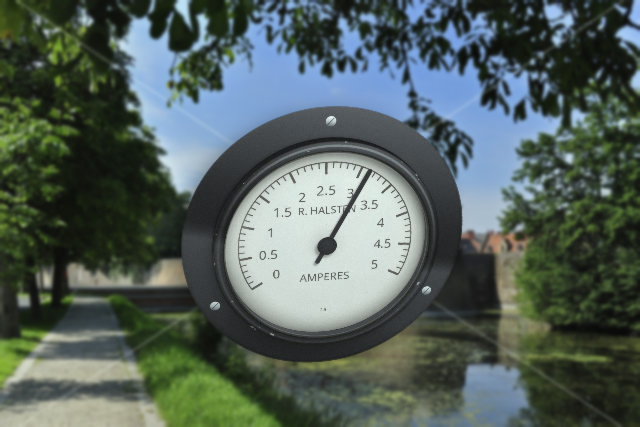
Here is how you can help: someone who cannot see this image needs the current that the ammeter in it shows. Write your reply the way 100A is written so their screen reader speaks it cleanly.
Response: 3.1A
